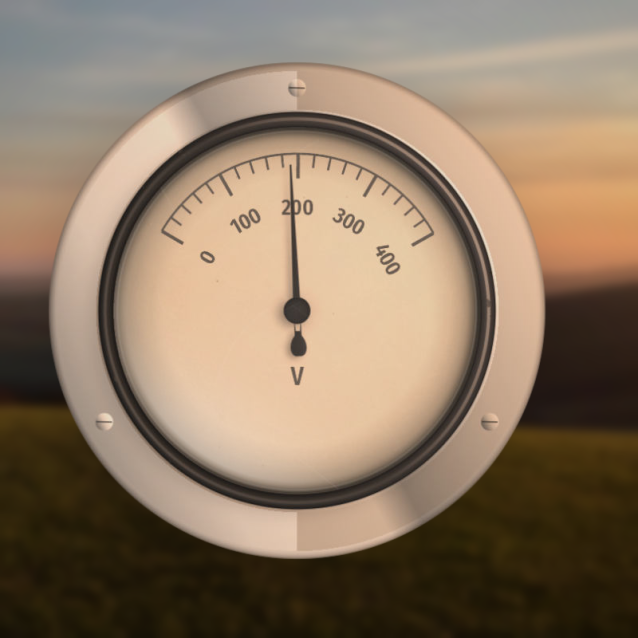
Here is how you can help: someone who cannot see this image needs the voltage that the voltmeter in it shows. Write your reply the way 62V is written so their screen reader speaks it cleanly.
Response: 190V
